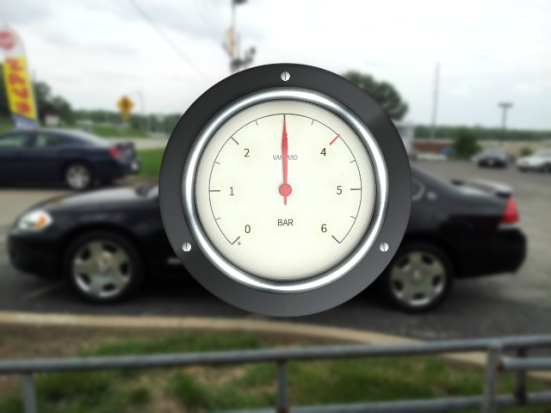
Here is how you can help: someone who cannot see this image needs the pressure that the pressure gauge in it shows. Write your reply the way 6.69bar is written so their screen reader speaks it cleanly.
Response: 3bar
